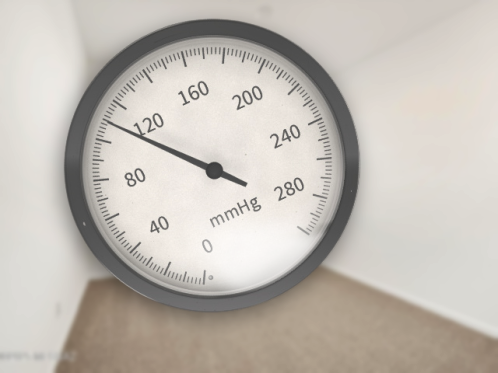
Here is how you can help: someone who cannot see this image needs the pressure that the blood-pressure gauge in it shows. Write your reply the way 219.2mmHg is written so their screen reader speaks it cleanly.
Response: 110mmHg
